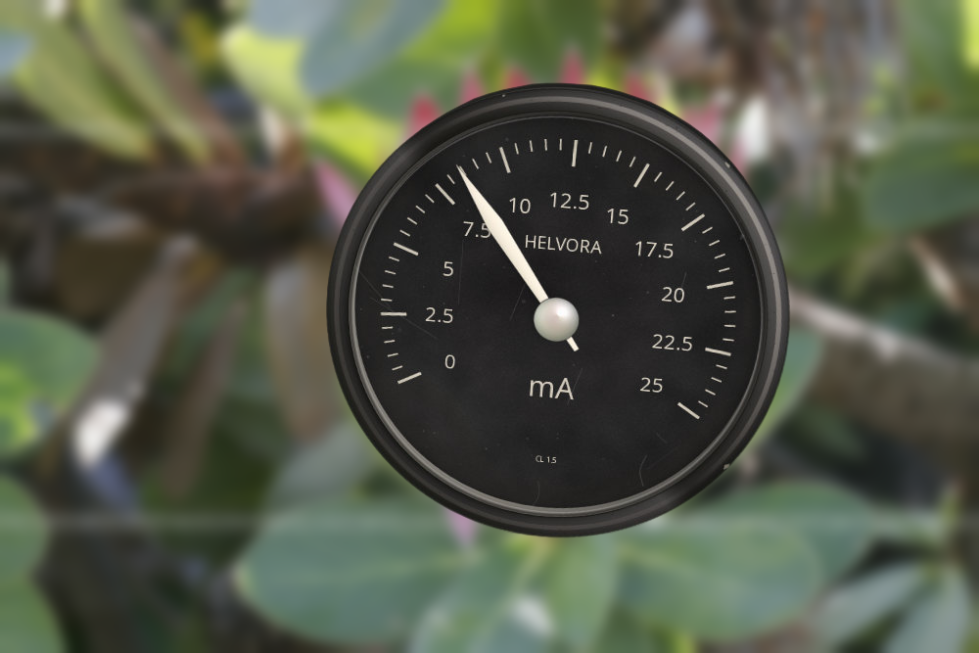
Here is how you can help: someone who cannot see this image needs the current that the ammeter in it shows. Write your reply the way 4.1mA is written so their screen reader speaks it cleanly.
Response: 8.5mA
